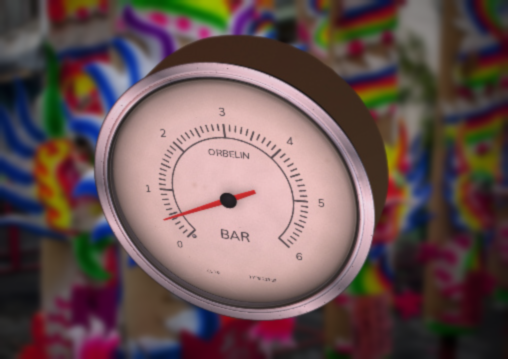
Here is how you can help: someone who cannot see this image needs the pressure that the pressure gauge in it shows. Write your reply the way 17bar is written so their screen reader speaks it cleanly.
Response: 0.5bar
